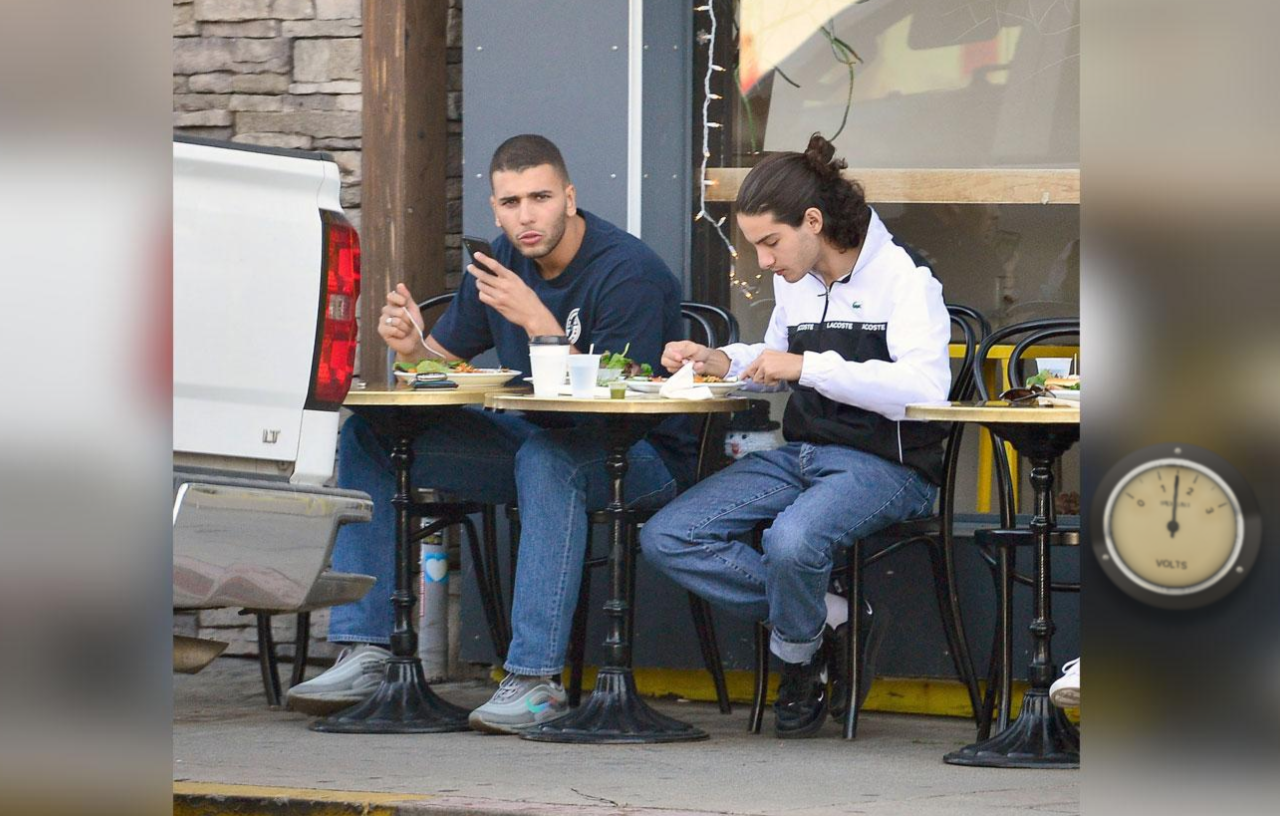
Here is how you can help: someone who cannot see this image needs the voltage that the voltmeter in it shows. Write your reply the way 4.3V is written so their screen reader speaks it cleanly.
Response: 1.5V
